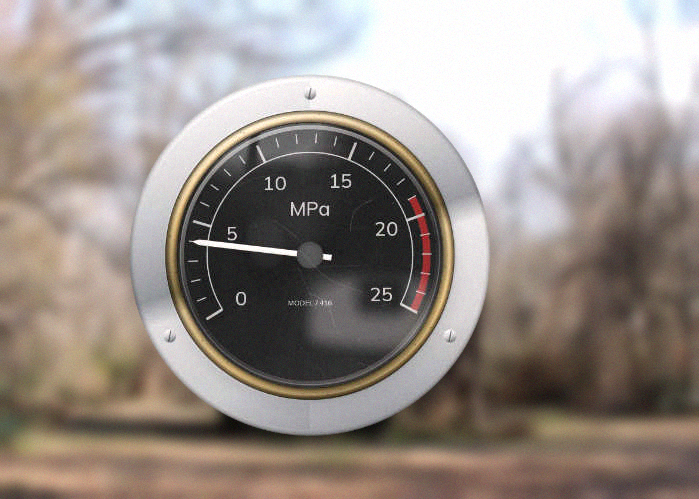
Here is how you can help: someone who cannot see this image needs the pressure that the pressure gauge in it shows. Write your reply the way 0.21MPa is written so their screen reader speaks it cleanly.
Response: 4MPa
